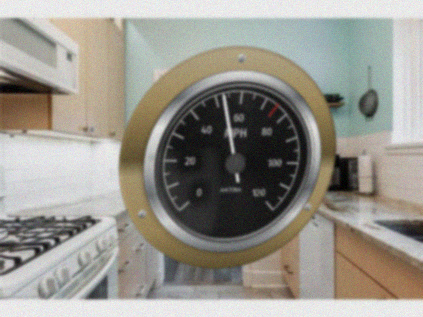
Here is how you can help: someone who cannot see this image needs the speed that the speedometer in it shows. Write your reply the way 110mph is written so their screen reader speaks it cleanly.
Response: 52.5mph
